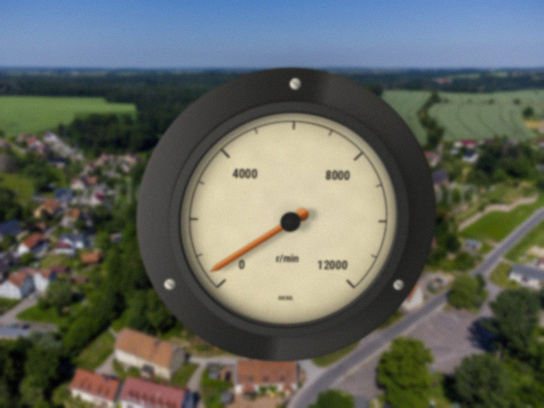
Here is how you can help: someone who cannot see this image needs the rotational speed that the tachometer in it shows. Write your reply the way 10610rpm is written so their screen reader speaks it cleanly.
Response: 500rpm
